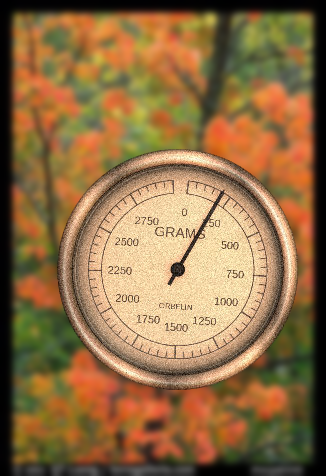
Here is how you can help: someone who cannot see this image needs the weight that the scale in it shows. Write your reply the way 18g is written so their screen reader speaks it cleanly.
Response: 200g
